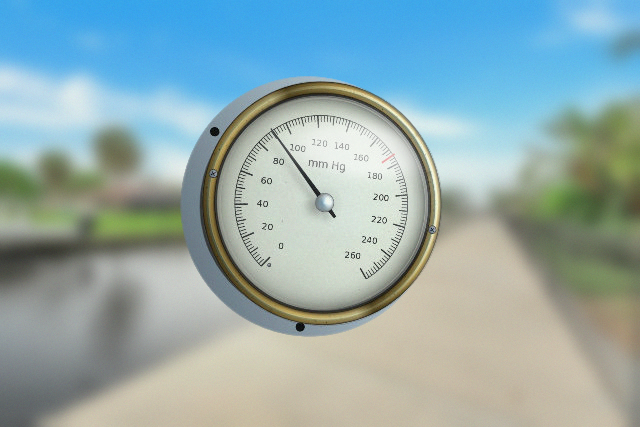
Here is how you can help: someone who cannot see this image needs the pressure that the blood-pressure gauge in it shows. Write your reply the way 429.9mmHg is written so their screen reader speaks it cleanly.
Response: 90mmHg
